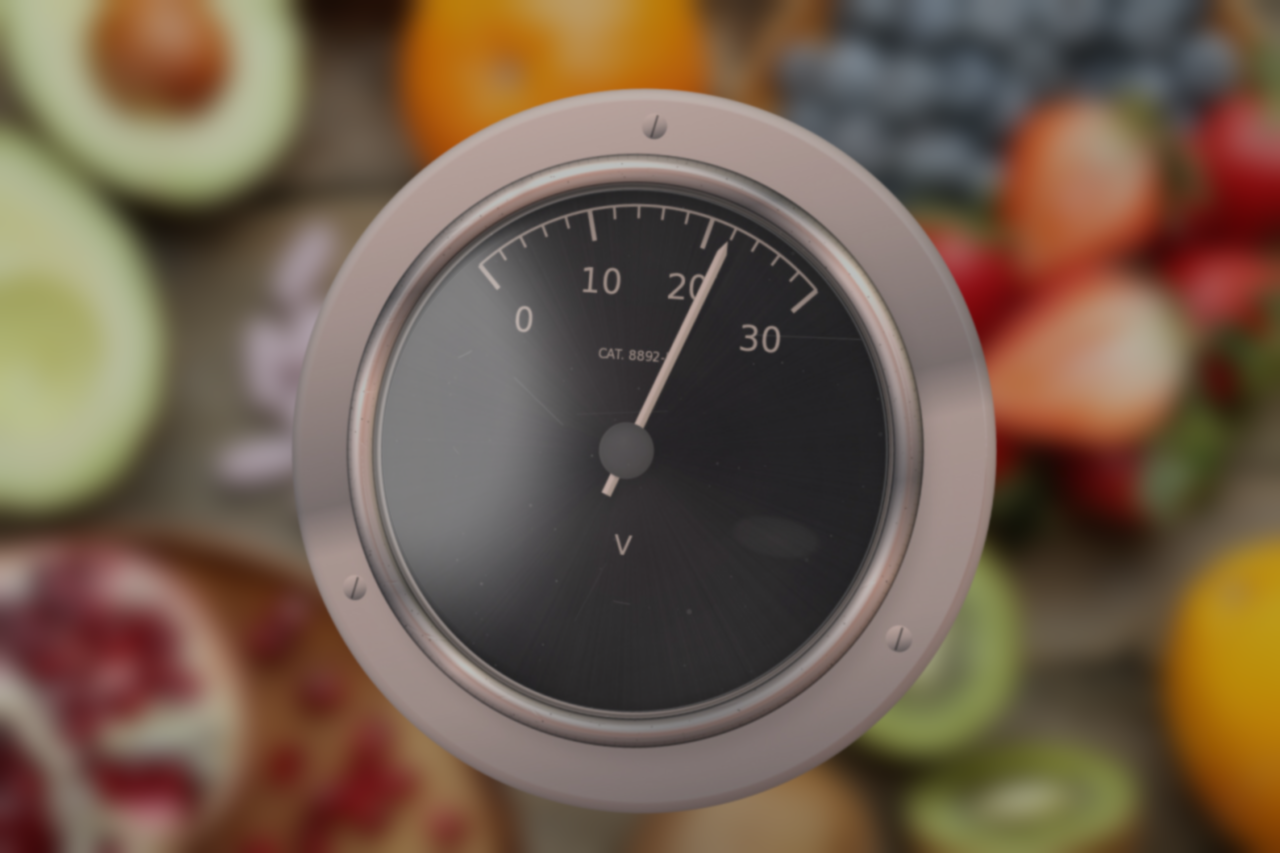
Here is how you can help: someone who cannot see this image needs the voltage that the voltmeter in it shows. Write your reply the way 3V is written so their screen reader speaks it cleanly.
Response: 22V
